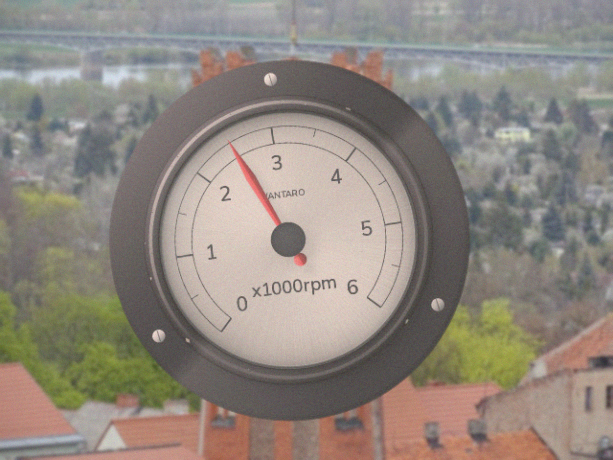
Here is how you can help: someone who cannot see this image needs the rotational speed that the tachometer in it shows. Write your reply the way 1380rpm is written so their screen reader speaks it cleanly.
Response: 2500rpm
